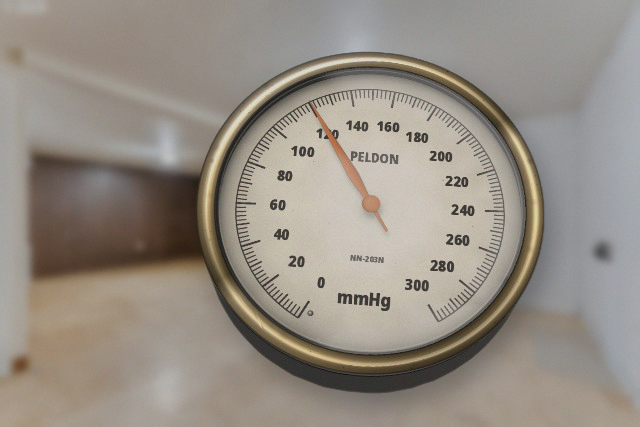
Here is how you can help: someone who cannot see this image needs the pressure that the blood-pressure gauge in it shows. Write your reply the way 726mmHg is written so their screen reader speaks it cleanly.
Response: 120mmHg
